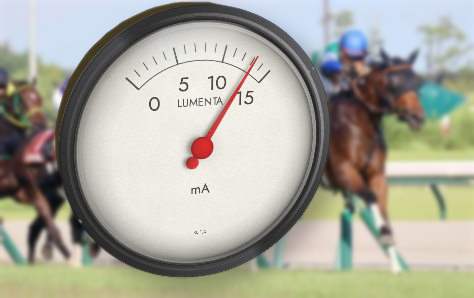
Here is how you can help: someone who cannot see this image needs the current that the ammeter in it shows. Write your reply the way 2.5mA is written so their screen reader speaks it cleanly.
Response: 13mA
